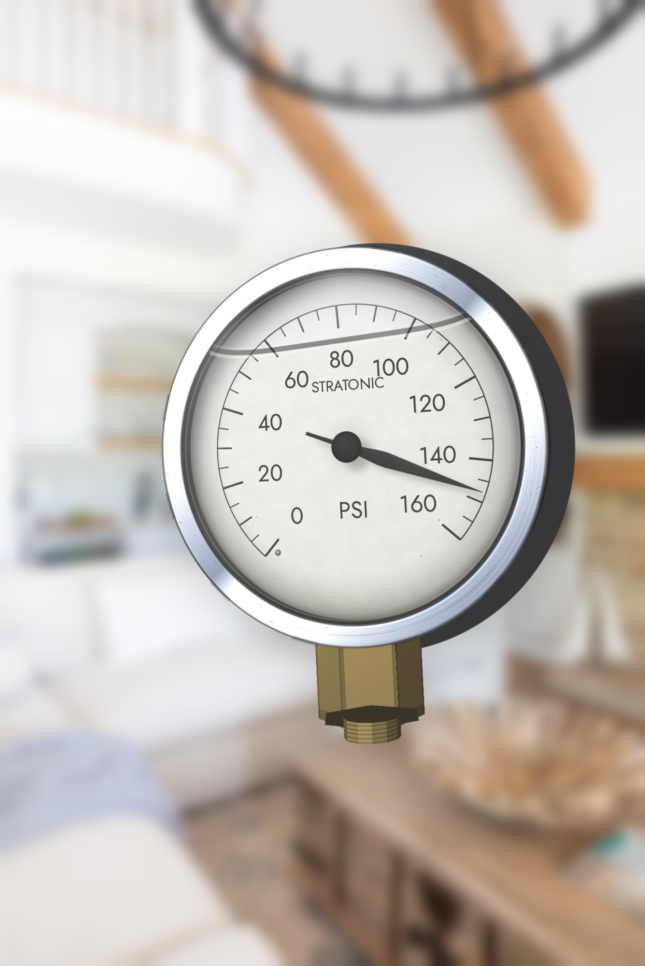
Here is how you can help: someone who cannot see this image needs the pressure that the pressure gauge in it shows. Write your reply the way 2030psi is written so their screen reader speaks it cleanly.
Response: 147.5psi
